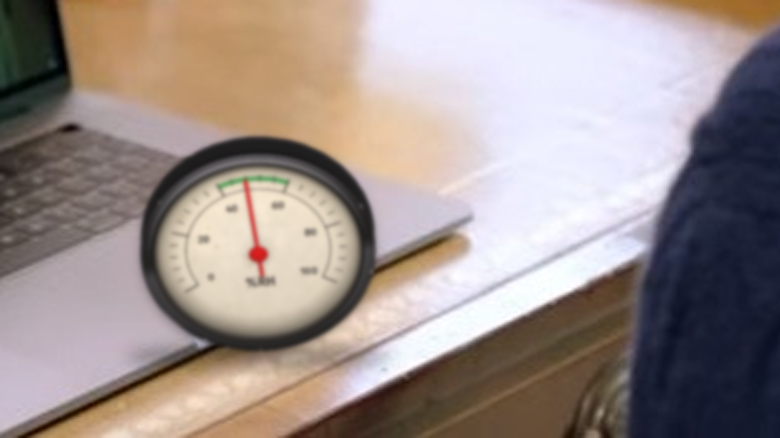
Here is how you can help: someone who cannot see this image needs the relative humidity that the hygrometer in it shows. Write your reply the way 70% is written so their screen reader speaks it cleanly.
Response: 48%
